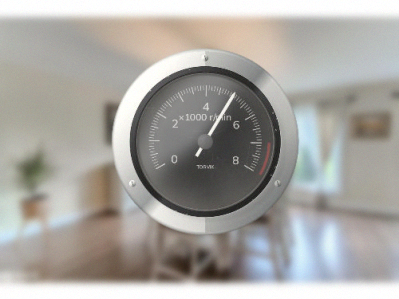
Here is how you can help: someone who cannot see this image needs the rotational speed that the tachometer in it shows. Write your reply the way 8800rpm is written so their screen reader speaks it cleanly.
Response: 5000rpm
